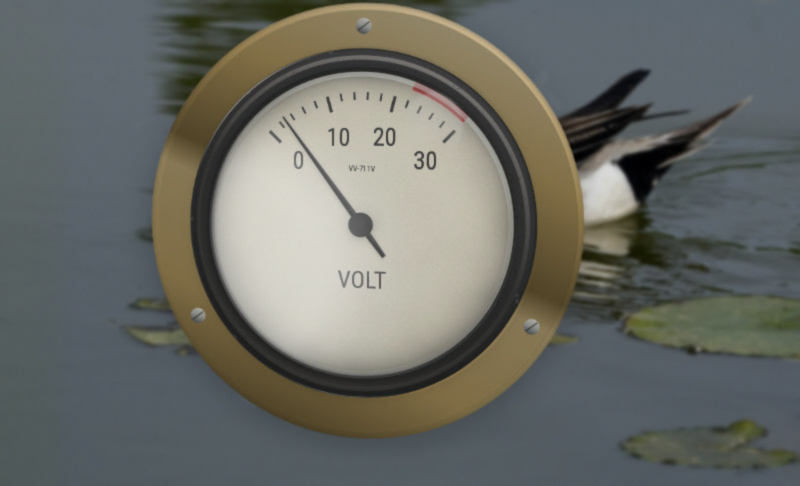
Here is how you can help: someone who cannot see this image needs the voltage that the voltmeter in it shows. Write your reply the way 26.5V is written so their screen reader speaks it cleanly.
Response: 3V
